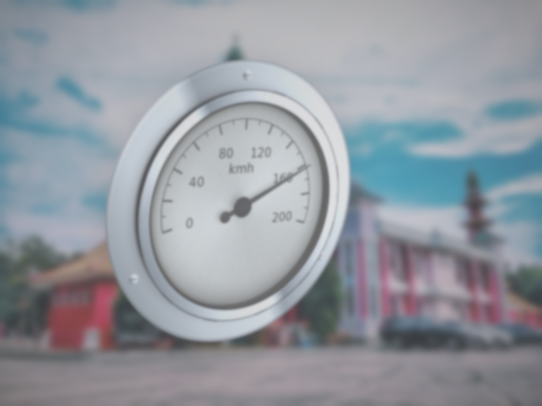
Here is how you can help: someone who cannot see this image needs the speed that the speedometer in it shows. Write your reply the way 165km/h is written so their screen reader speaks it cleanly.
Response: 160km/h
